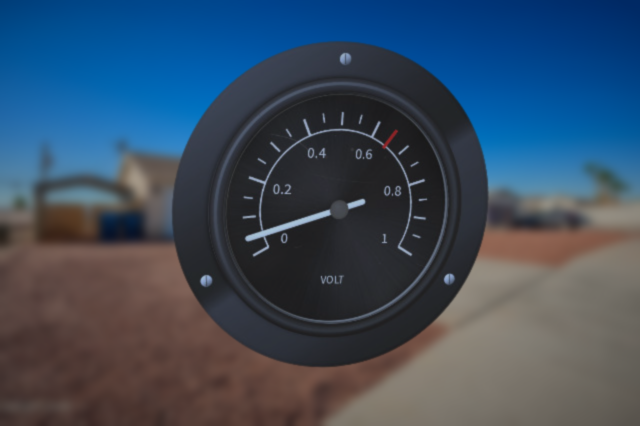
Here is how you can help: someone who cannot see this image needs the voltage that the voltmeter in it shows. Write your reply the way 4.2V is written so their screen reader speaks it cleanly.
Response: 0.05V
